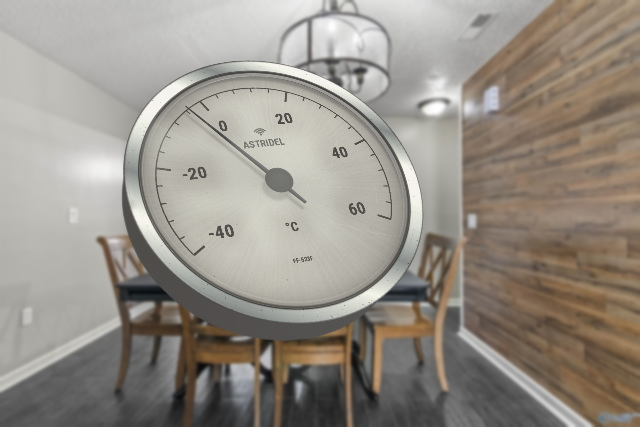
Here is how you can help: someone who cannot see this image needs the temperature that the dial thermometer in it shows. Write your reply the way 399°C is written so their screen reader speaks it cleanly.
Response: -4°C
